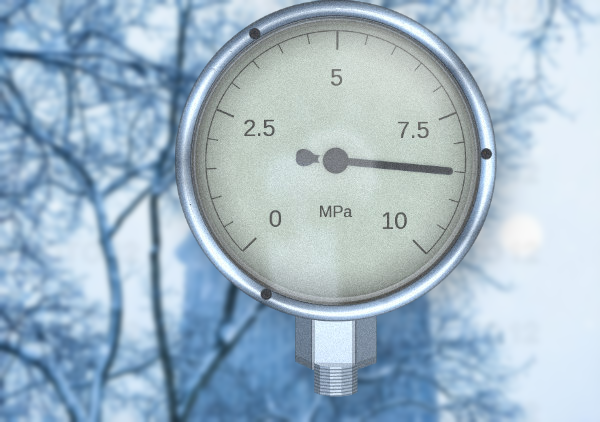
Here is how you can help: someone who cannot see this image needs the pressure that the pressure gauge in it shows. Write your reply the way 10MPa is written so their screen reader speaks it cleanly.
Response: 8.5MPa
